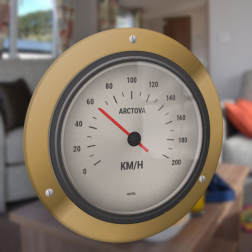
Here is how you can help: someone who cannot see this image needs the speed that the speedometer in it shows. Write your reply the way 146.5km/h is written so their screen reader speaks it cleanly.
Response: 60km/h
